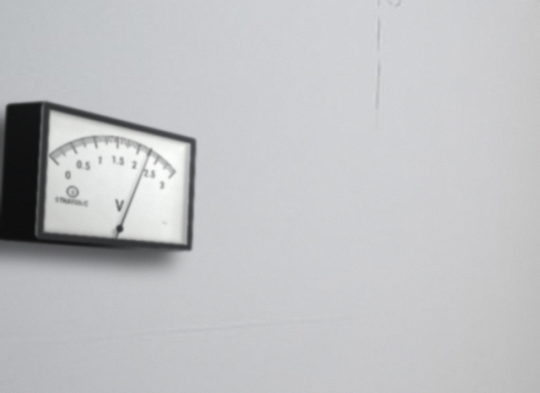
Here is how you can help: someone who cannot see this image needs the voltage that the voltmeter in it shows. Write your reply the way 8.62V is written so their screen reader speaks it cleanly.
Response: 2.25V
